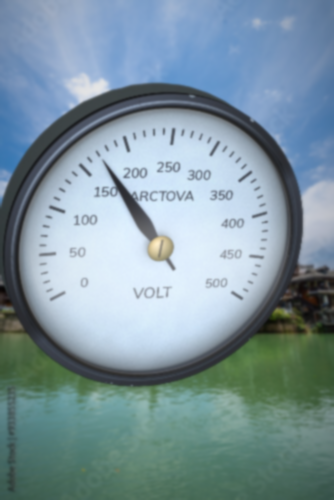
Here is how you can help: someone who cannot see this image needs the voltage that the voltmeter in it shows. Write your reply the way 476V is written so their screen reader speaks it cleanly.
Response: 170V
